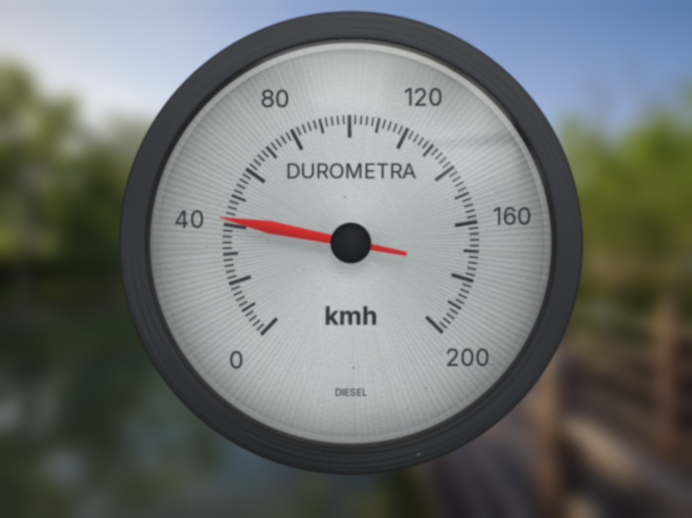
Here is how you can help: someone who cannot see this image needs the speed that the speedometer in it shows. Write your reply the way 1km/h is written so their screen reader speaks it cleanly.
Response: 42km/h
